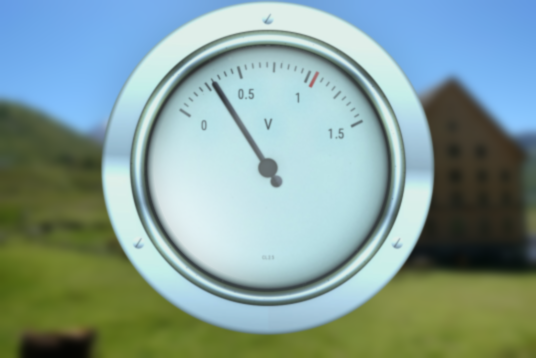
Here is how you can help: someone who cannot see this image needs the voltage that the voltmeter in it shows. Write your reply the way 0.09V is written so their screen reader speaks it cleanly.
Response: 0.3V
